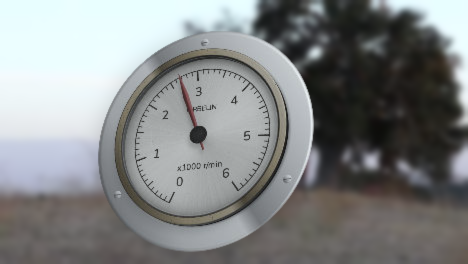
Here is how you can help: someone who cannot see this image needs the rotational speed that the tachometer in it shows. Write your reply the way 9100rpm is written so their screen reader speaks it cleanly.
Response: 2700rpm
